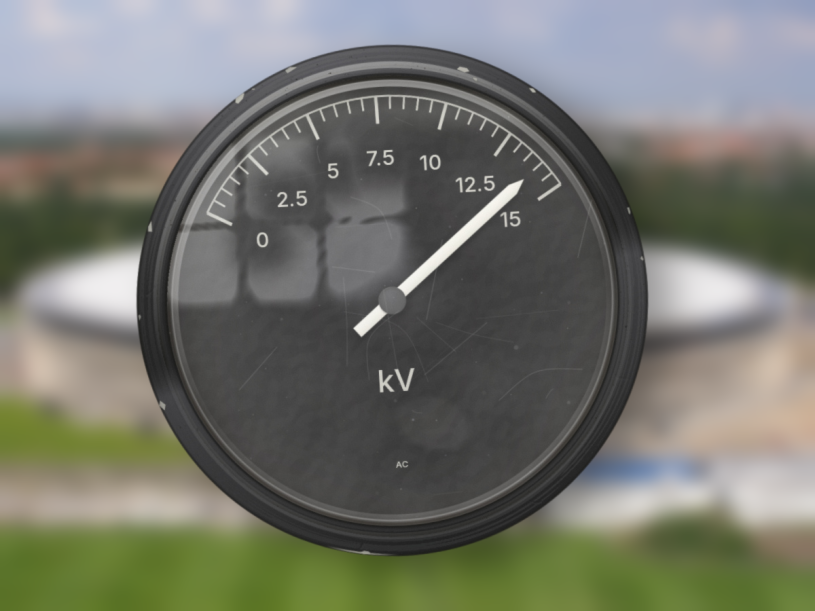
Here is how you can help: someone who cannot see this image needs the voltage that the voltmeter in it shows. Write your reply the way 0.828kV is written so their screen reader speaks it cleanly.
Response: 14kV
